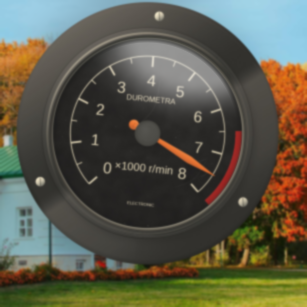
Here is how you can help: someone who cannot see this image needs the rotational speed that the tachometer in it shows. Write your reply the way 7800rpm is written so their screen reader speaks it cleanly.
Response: 7500rpm
